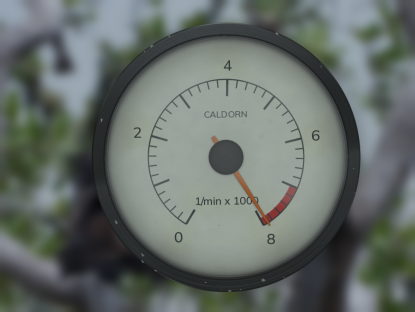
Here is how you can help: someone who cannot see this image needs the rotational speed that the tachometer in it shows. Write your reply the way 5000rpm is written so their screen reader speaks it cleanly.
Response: 7900rpm
